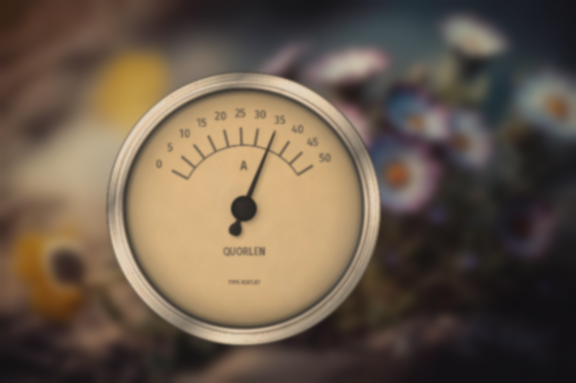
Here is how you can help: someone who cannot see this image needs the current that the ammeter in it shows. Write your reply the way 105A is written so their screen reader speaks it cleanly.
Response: 35A
